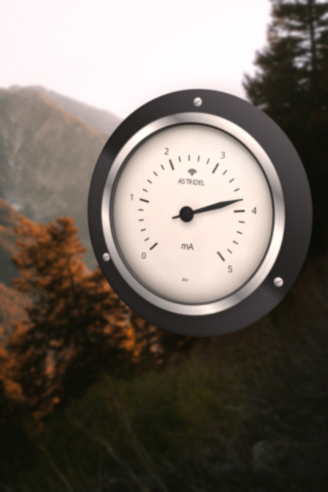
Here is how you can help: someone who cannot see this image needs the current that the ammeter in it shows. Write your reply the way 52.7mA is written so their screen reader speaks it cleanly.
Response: 3.8mA
